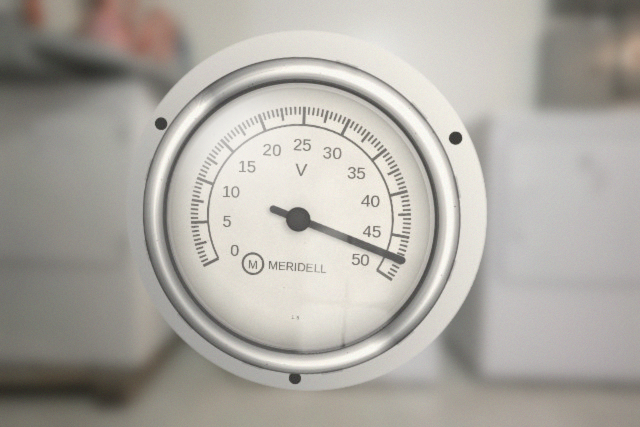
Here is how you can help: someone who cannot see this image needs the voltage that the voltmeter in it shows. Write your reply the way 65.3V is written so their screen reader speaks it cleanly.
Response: 47.5V
